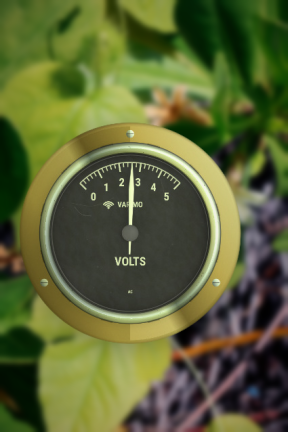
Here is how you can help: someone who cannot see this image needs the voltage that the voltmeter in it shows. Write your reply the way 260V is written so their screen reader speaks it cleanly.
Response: 2.6V
